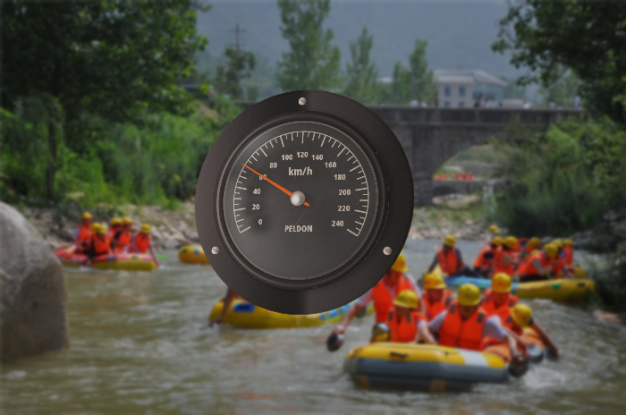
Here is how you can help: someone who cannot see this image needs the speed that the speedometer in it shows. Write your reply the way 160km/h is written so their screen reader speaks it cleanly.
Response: 60km/h
